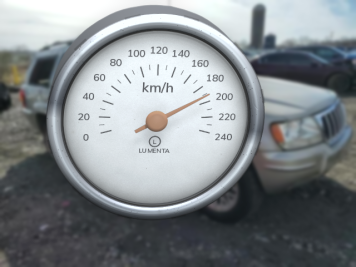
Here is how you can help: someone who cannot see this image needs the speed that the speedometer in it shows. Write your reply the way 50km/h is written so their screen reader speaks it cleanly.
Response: 190km/h
